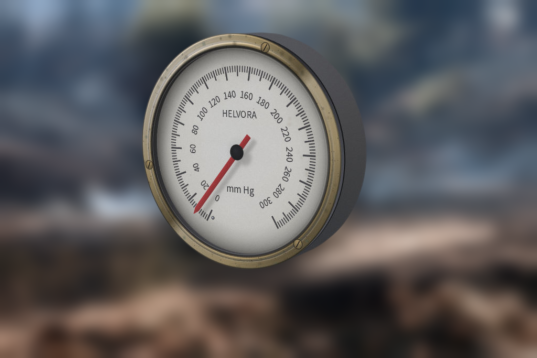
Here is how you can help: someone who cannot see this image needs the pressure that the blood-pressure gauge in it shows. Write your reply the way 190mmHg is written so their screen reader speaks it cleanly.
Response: 10mmHg
